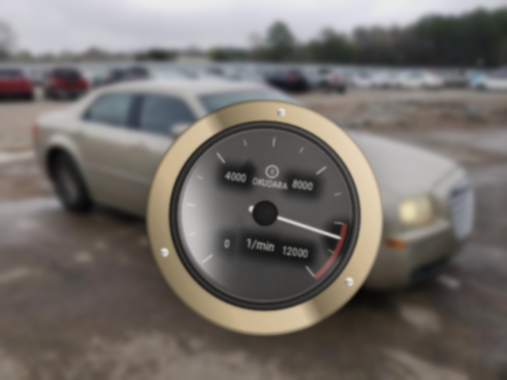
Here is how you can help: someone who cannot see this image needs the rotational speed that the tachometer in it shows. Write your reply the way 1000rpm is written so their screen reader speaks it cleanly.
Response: 10500rpm
